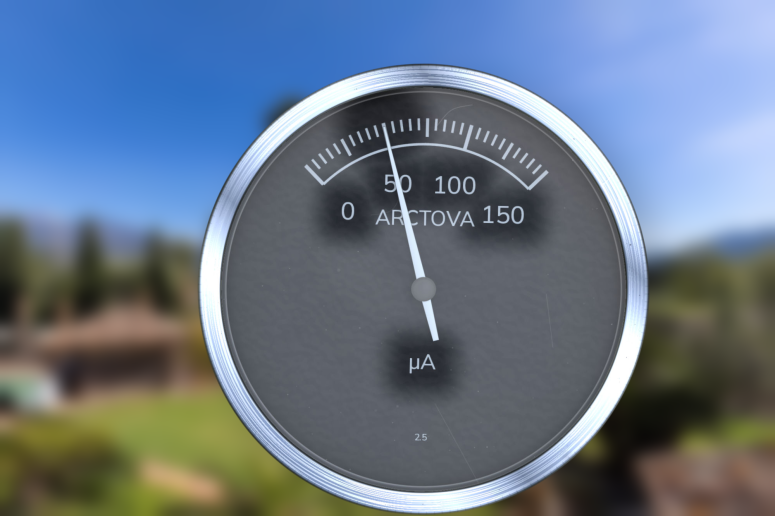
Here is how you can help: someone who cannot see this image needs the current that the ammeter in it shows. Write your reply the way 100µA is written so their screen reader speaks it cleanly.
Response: 50µA
